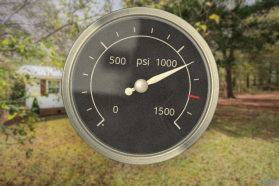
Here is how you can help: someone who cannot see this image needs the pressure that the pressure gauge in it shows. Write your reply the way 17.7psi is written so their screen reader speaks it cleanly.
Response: 1100psi
